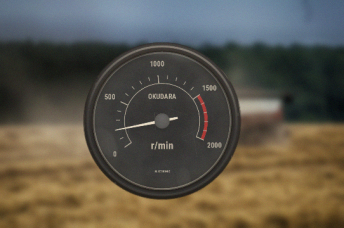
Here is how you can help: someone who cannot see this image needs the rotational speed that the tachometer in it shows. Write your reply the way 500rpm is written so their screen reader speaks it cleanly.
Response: 200rpm
